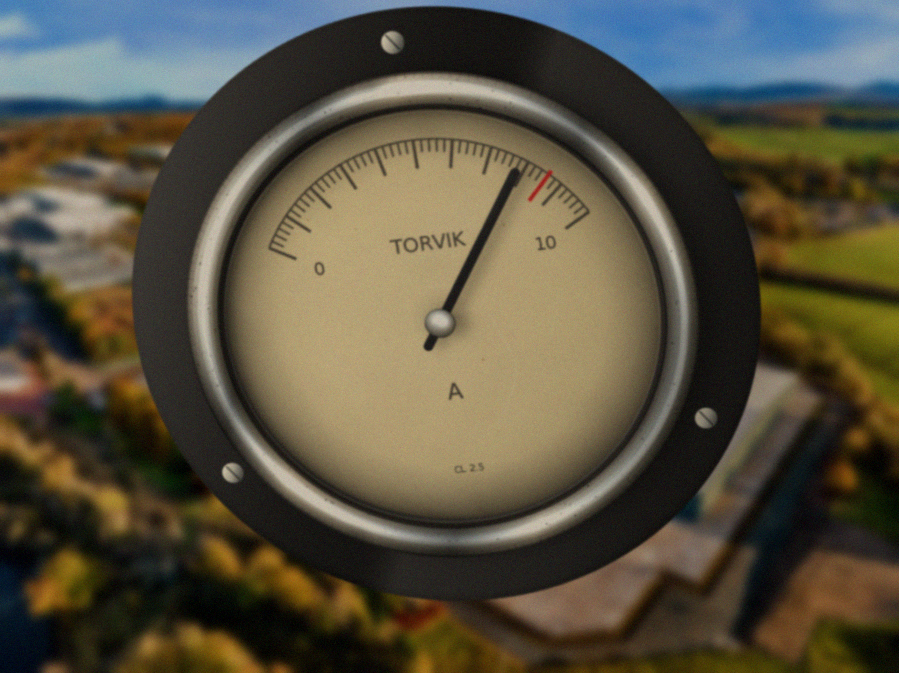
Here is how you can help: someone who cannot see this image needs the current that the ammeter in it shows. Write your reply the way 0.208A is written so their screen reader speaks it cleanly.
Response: 7.8A
